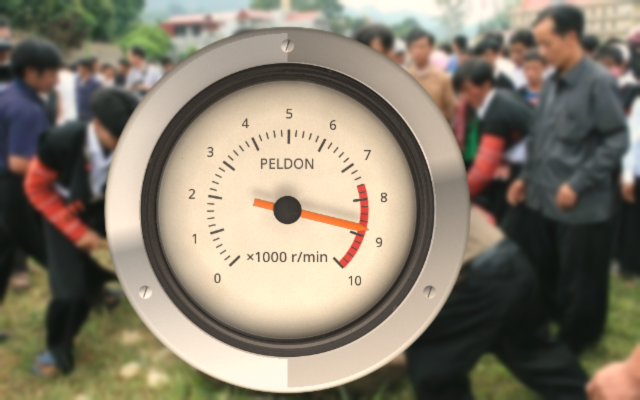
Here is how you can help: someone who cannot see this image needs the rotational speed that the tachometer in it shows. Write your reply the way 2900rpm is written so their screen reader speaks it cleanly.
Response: 8800rpm
